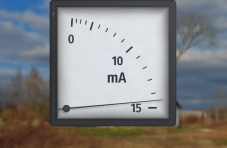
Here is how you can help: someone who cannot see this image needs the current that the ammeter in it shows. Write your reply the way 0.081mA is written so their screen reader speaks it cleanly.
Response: 14.5mA
